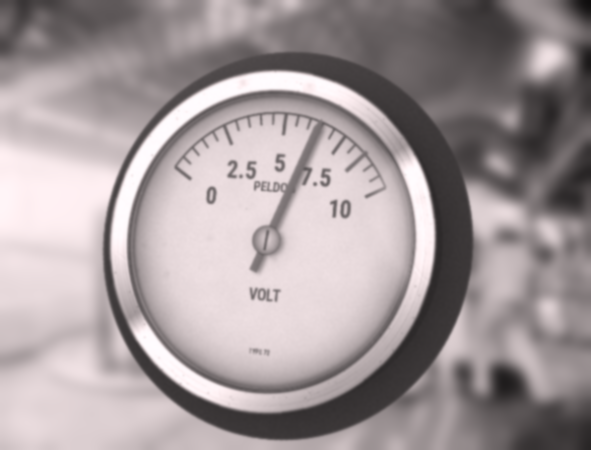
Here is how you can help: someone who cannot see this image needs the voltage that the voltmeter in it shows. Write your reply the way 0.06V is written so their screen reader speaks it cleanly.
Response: 6.5V
